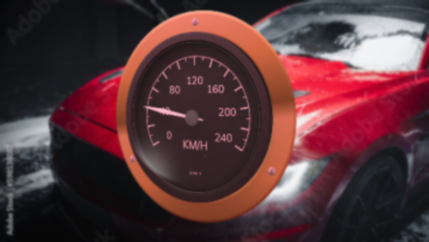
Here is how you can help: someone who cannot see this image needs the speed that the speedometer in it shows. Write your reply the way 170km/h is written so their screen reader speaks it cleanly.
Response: 40km/h
